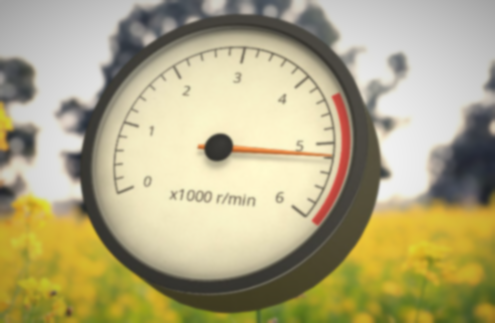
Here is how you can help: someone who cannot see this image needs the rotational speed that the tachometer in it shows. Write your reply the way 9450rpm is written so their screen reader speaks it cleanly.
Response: 5200rpm
